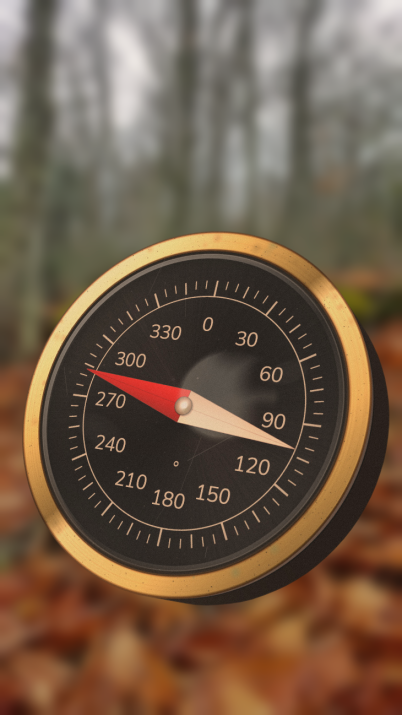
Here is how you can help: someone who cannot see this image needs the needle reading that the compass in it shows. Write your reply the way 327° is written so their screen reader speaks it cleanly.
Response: 282.5°
